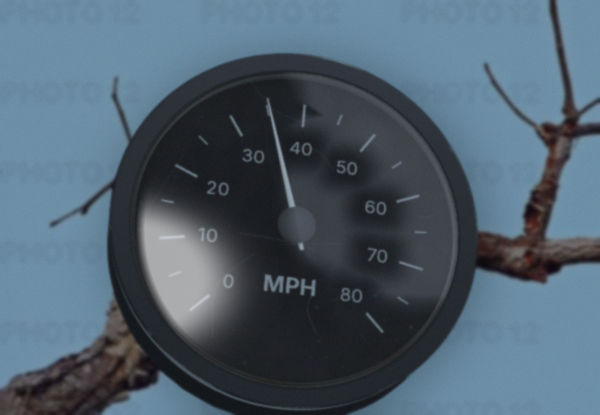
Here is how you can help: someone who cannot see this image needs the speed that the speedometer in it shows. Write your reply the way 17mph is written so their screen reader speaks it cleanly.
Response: 35mph
